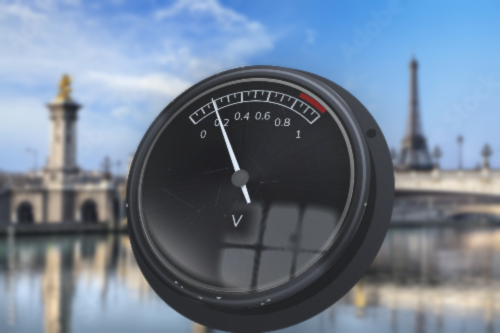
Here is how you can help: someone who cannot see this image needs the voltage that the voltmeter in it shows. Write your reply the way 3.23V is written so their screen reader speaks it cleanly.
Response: 0.2V
